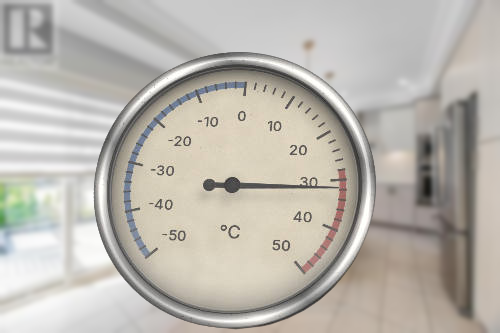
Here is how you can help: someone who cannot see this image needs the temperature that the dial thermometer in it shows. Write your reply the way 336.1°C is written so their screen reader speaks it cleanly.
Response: 32°C
